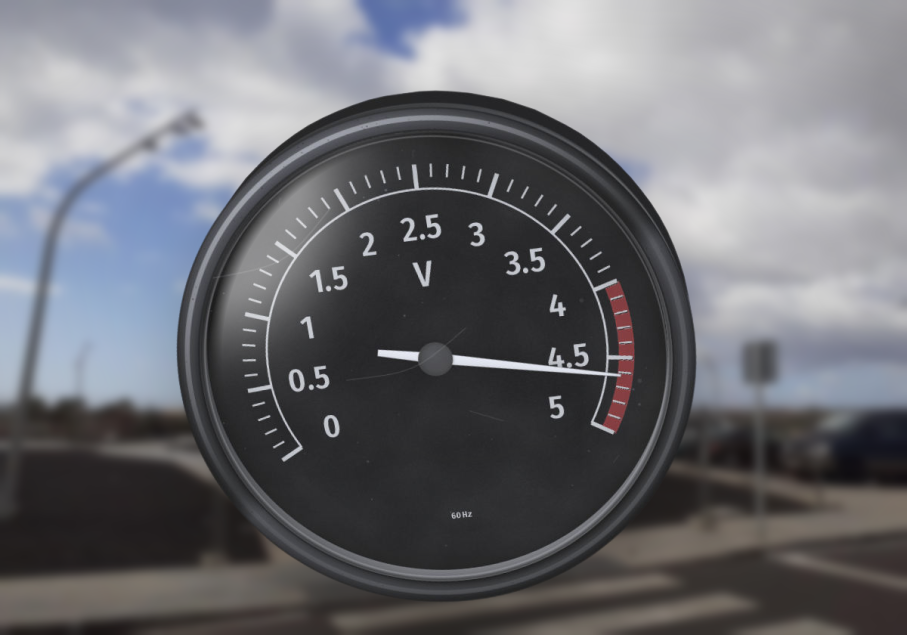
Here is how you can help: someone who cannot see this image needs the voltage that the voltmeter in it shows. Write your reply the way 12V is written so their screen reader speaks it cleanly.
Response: 4.6V
